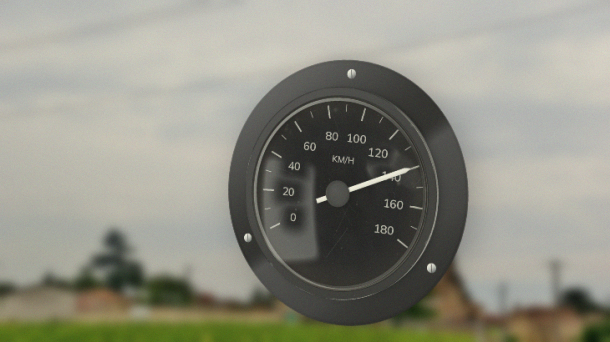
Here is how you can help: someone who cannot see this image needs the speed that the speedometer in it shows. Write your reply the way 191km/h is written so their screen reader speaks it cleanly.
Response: 140km/h
